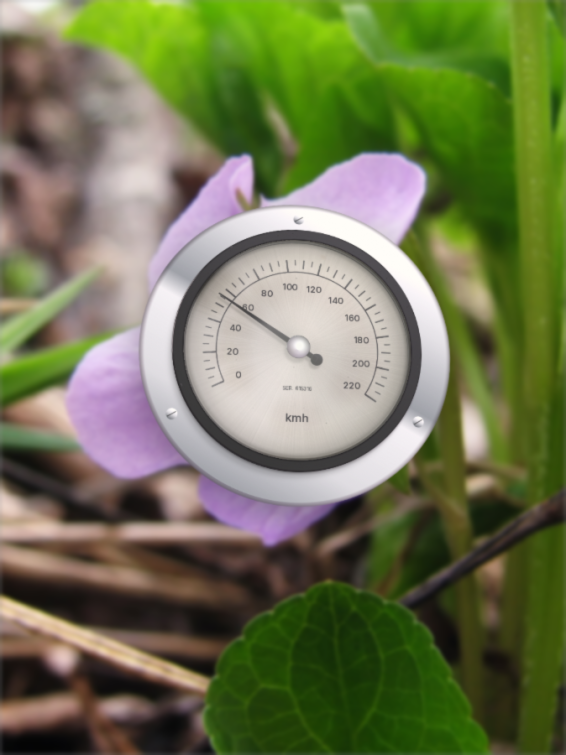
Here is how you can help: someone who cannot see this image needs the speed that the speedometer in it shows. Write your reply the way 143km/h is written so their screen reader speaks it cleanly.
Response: 55km/h
